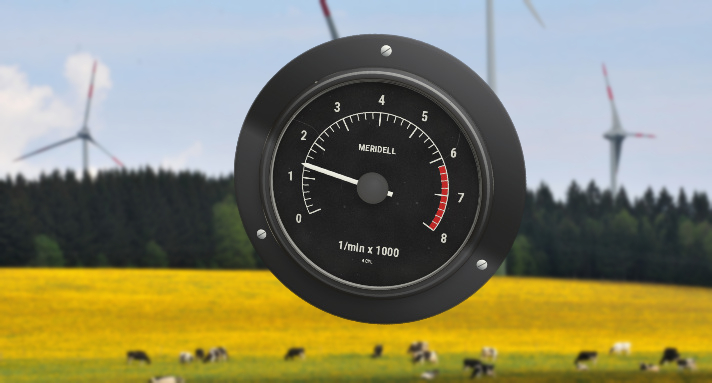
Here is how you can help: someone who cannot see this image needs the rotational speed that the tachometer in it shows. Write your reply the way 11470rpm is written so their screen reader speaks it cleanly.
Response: 1400rpm
